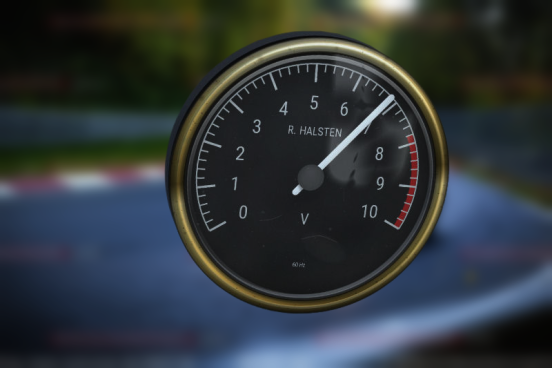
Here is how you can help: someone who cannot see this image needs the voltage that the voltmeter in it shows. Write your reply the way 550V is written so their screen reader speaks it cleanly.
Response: 6.8V
